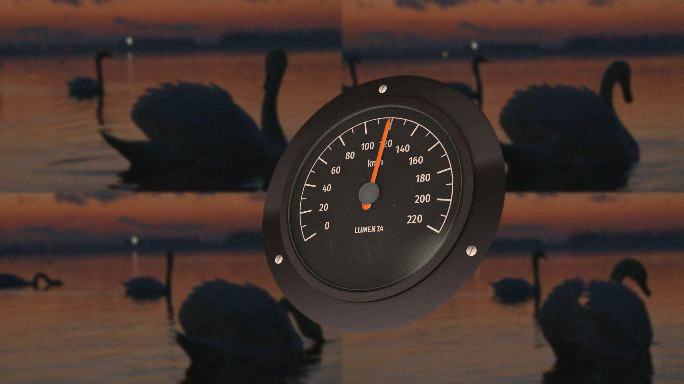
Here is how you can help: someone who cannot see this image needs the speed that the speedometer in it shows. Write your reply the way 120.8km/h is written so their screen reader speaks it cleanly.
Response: 120km/h
